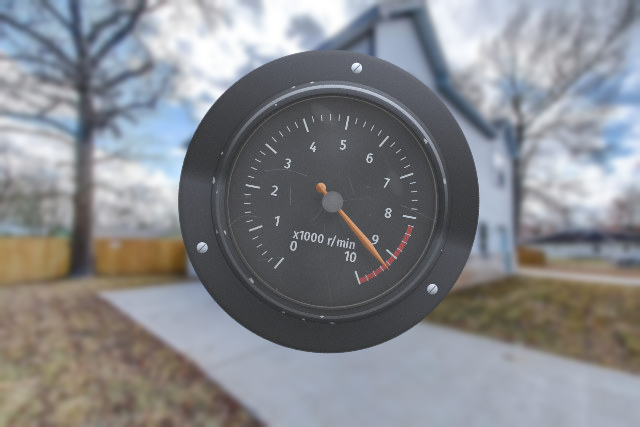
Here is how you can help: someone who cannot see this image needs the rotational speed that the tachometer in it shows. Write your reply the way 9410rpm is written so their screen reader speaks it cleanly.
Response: 9300rpm
